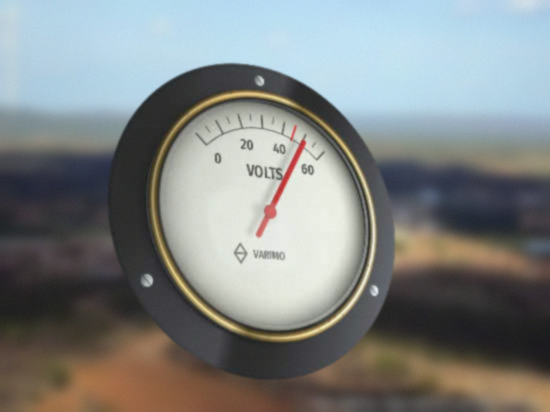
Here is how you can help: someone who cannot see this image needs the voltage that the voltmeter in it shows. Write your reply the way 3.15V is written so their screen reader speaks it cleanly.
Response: 50V
